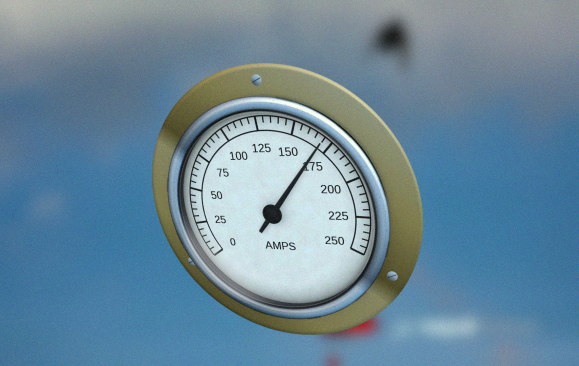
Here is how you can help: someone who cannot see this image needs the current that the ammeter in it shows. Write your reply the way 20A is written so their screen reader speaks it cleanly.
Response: 170A
